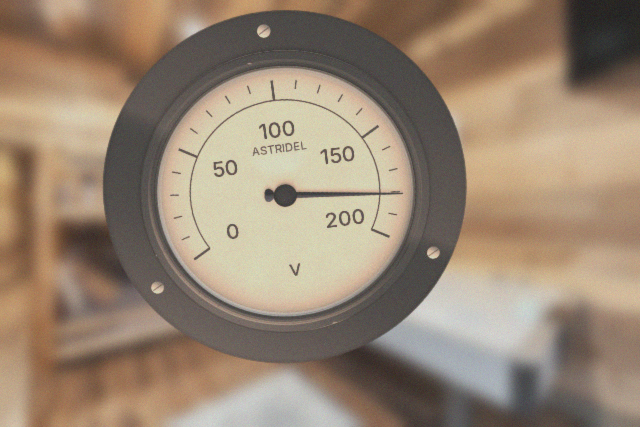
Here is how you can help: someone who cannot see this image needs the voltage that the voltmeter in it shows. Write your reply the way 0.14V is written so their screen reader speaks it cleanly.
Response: 180V
